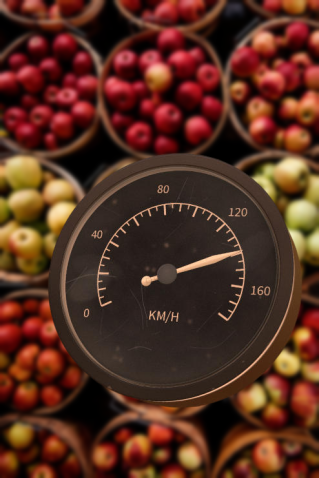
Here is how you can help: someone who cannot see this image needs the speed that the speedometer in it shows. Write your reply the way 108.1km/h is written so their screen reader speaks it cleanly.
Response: 140km/h
